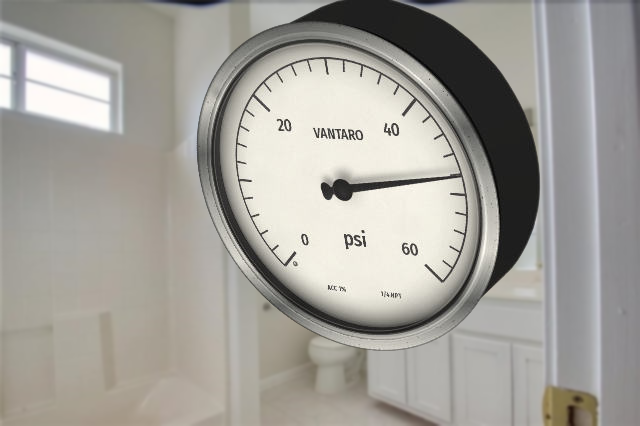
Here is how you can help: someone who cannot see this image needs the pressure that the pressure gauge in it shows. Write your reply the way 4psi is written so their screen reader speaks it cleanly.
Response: 48psi
